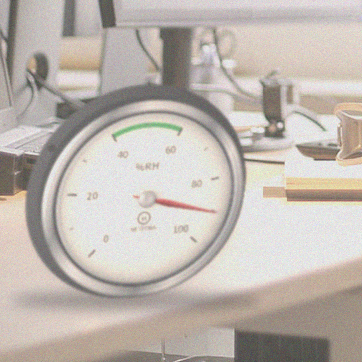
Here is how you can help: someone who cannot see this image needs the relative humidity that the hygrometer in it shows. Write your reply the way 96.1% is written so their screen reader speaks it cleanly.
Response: 90%
